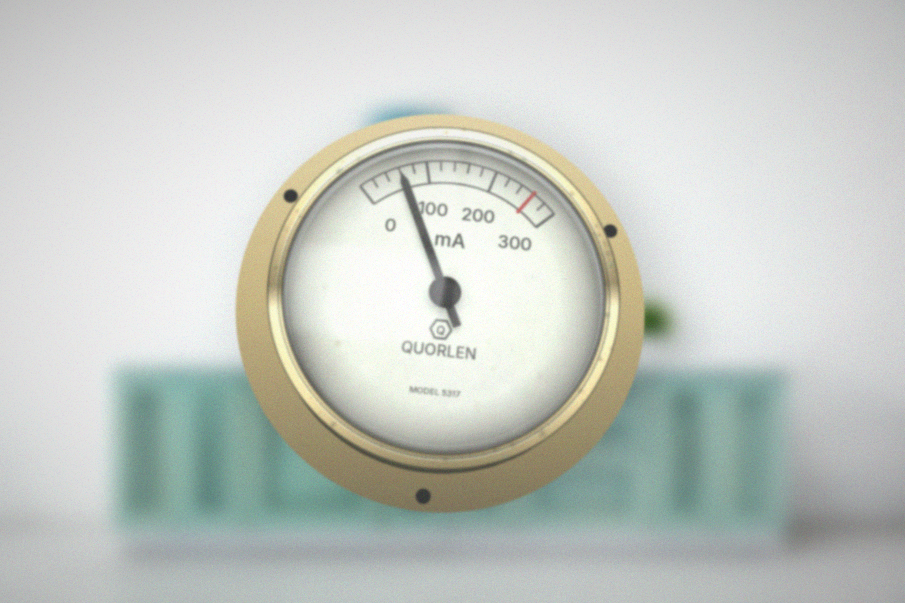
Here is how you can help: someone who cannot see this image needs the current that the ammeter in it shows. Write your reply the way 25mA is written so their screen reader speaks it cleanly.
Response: 60mA
